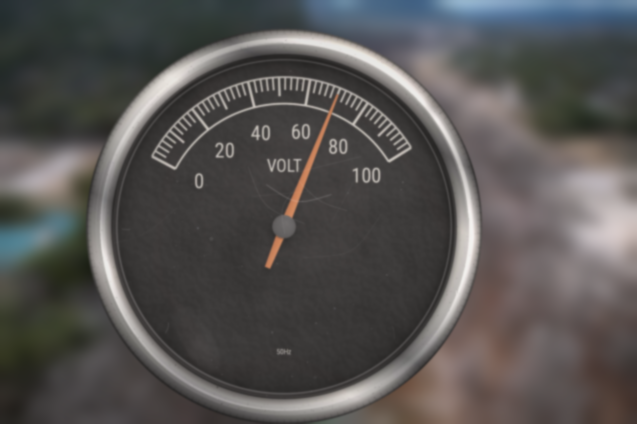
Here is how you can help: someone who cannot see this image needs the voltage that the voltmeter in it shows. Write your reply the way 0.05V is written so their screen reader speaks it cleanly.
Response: 70V
